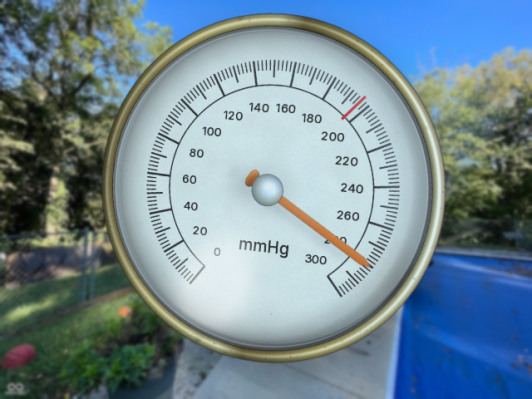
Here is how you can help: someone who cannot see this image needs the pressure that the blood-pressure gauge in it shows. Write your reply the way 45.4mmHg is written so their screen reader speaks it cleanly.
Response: 280mmHg
